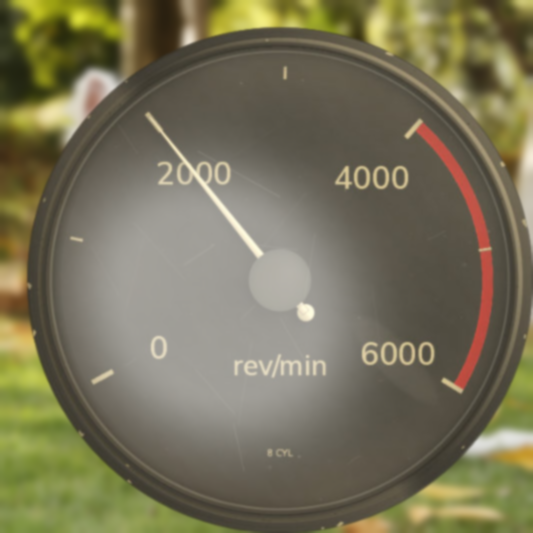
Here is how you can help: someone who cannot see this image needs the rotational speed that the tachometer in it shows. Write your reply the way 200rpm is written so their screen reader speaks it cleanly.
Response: 2000rpm
